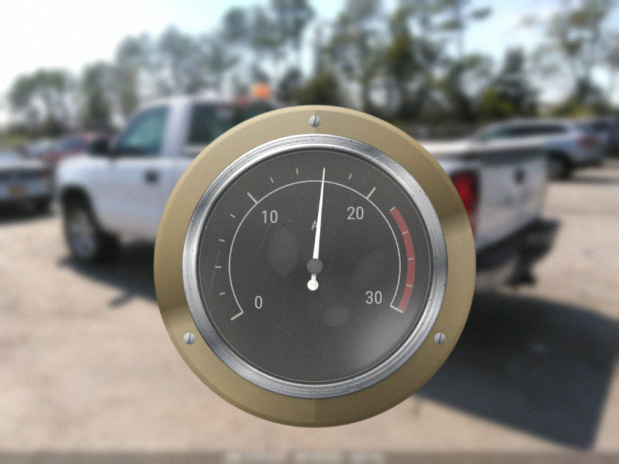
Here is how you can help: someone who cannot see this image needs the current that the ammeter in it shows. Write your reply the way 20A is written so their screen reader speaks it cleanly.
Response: 16A
